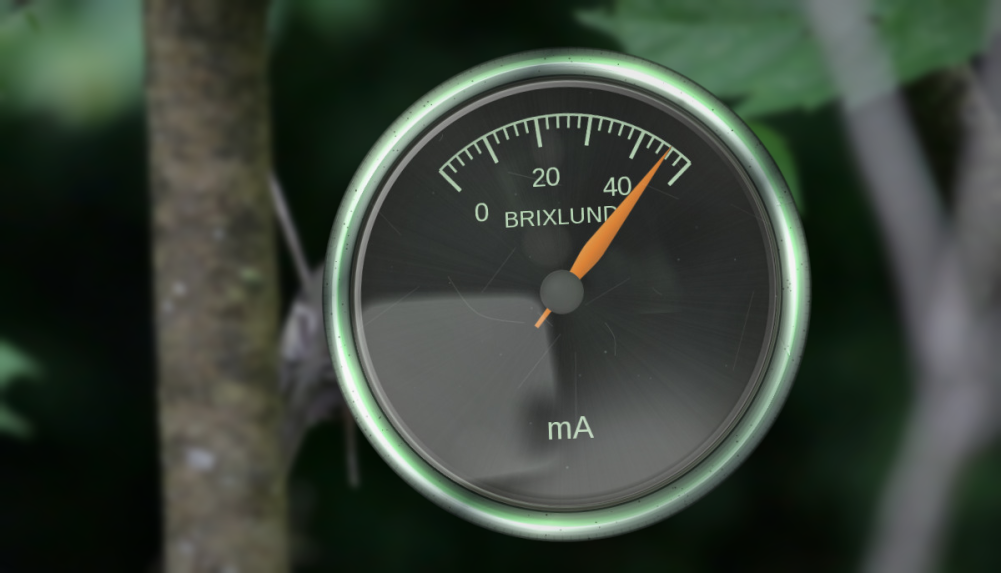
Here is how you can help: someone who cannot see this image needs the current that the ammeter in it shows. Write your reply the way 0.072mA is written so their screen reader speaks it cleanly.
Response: 46mA
